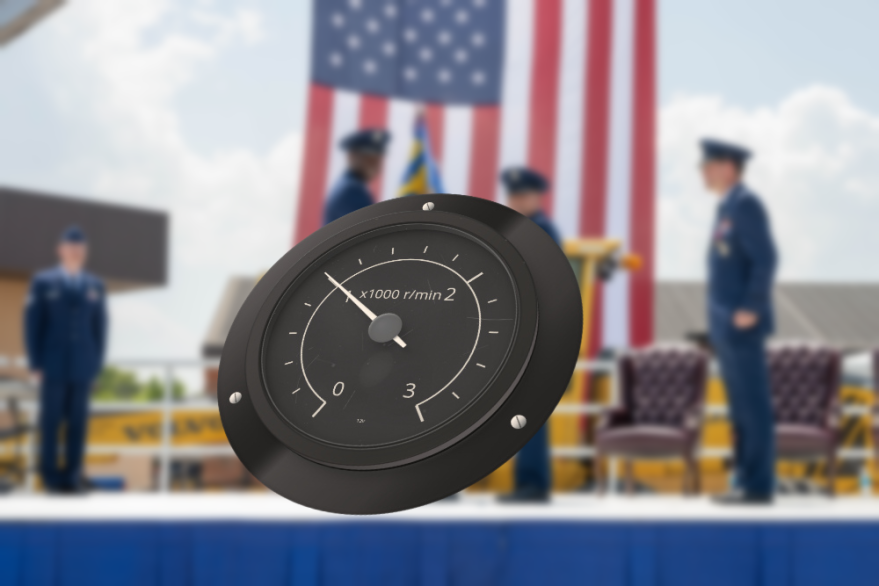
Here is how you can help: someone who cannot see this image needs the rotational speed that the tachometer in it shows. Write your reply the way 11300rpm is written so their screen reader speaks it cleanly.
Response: 1000rpm
